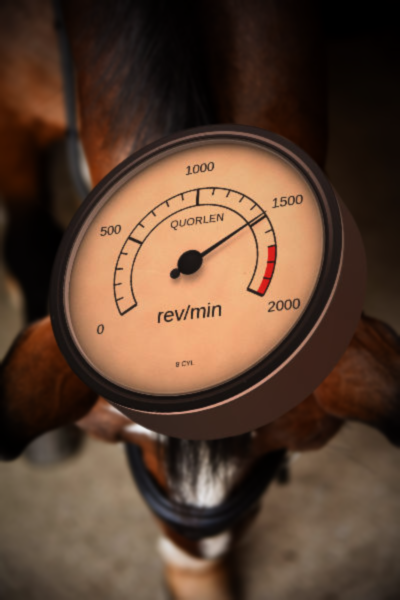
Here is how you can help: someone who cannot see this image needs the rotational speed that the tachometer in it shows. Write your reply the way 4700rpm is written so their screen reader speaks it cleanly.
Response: 1500rpm
